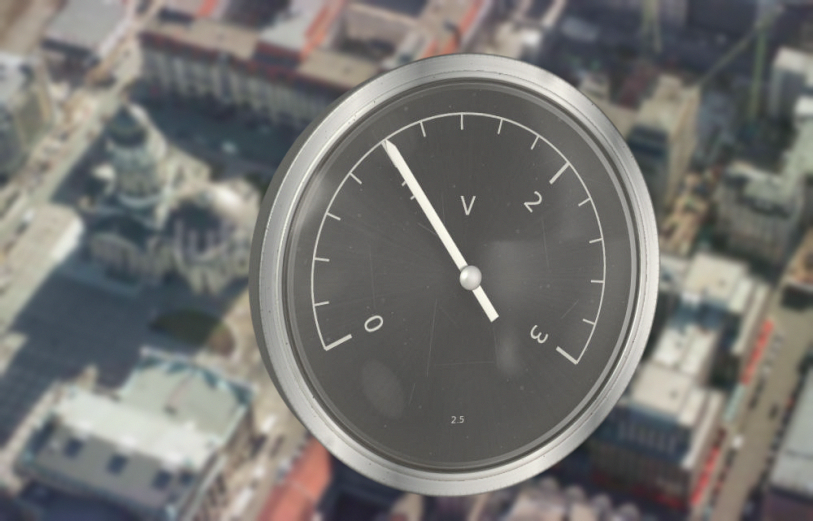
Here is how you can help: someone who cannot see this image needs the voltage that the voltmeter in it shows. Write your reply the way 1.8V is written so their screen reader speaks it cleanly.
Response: 1V
